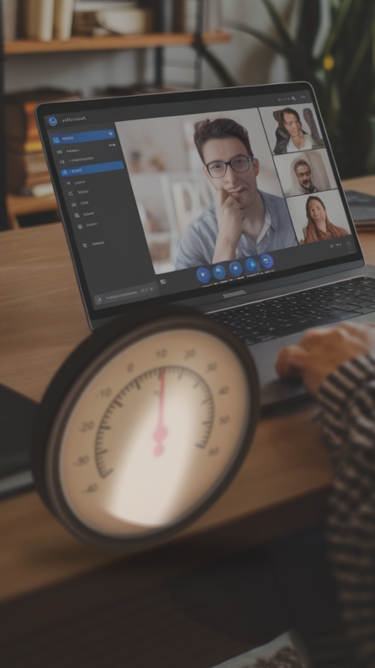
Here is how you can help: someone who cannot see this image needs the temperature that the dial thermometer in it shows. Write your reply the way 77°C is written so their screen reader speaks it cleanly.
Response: 10°C
